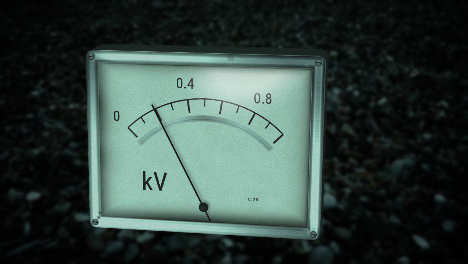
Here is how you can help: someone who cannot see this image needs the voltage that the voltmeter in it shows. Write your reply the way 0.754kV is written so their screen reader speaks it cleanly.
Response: 0.2kV
